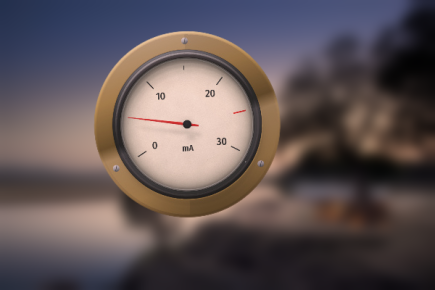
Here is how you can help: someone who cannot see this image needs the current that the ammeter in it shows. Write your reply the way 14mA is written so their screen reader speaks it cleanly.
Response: 5mA
